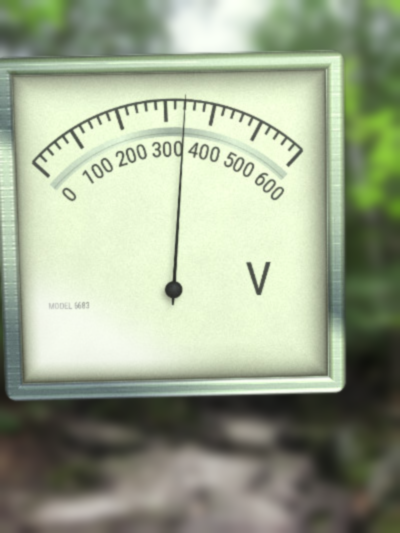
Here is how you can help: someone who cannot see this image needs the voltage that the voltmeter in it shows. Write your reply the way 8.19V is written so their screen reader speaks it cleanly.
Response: 340V
